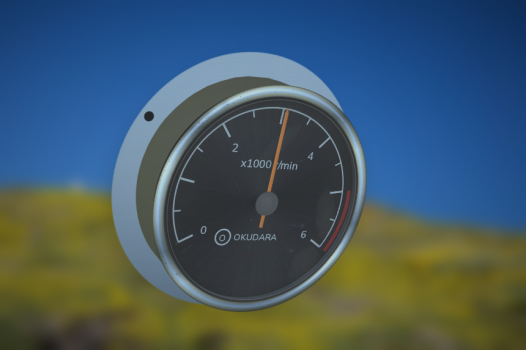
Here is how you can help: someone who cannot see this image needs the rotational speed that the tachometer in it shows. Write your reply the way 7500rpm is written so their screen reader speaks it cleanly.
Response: 3000rpm
